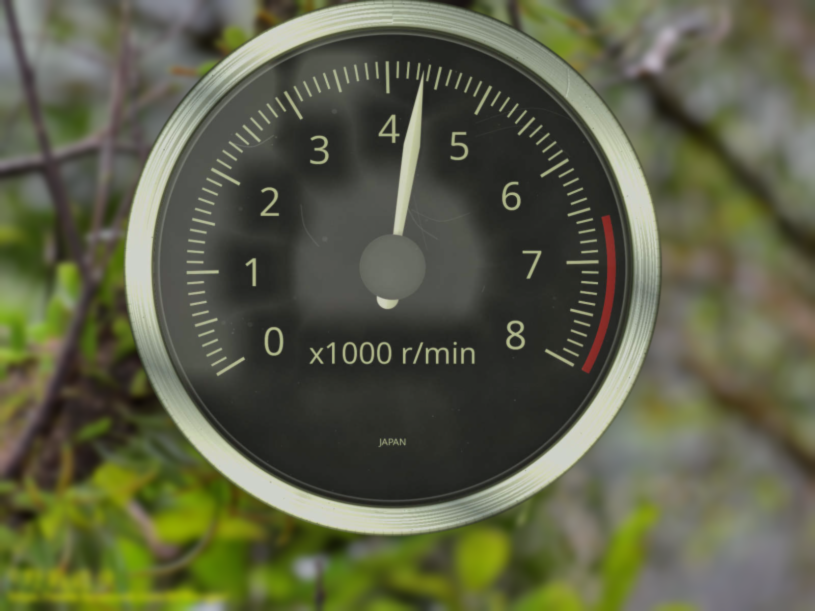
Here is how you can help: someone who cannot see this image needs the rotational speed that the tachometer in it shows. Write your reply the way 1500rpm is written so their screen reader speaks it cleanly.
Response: 4350rpm
